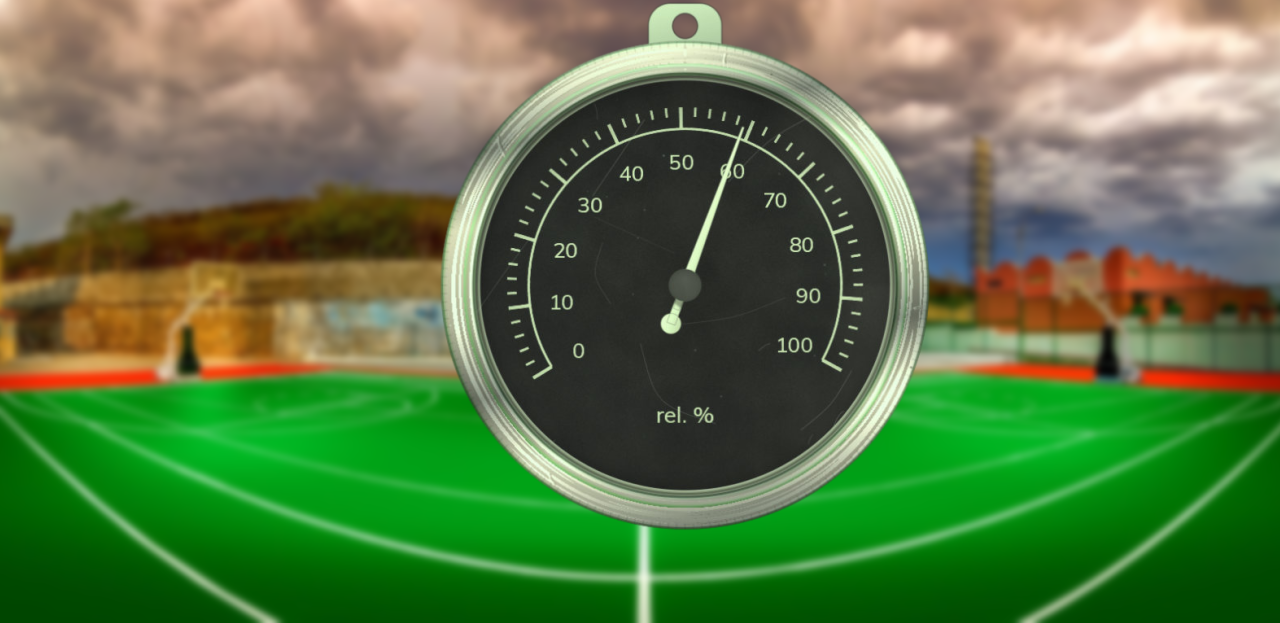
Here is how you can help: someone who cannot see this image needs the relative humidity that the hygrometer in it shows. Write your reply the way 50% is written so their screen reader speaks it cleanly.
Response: 59%
